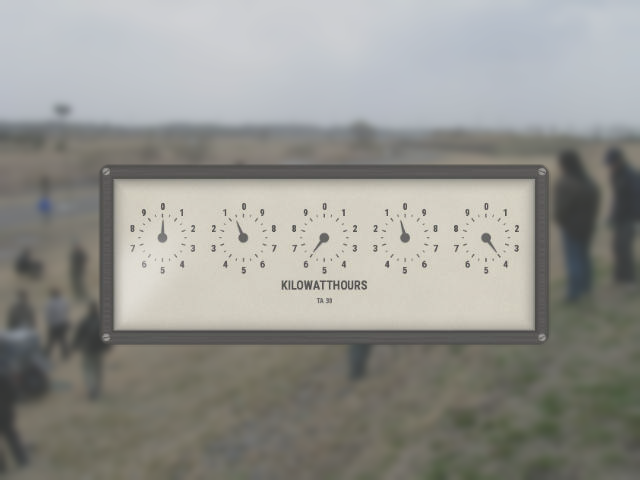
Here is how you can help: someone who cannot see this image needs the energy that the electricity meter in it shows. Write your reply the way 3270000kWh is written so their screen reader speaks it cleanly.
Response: 604kWh
